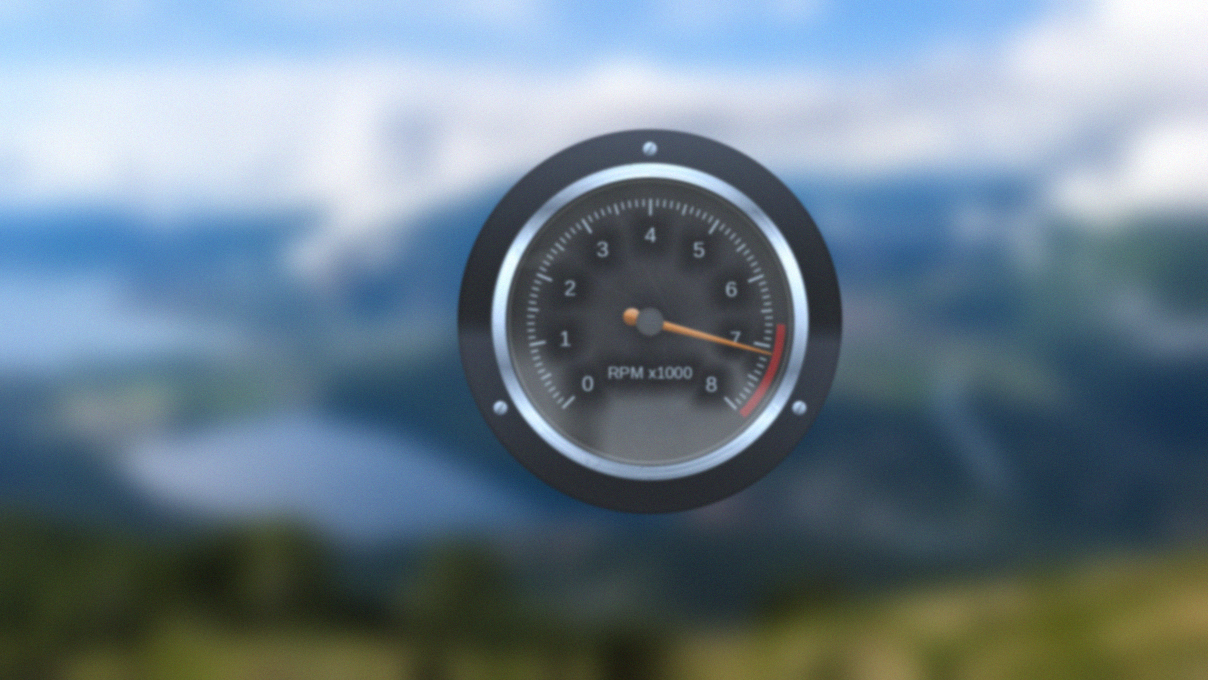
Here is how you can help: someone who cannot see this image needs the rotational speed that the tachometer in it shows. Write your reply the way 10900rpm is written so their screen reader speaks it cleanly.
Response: 7100rpm
